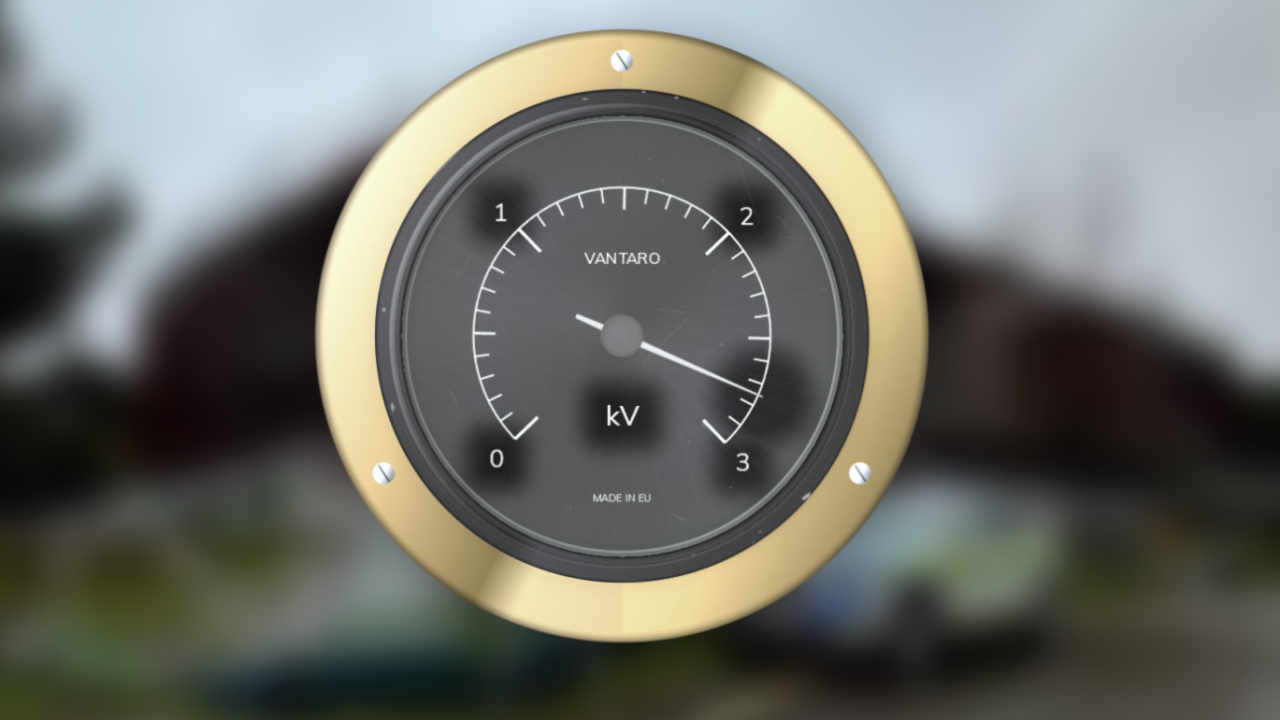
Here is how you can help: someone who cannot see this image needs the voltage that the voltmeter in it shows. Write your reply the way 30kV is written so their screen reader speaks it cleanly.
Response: 2.75kV
